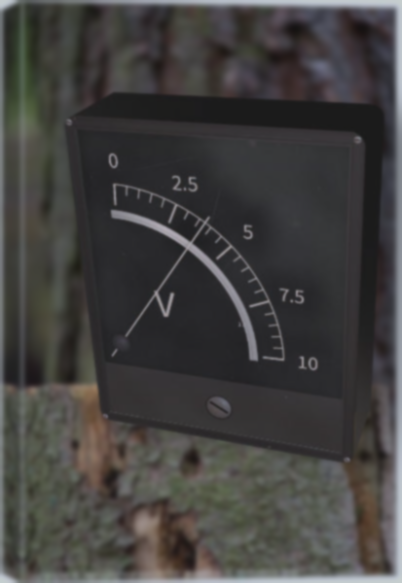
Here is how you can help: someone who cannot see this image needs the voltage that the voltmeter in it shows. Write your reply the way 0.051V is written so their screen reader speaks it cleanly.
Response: 3.75V
